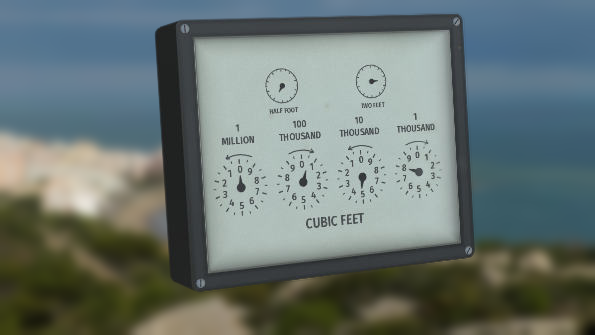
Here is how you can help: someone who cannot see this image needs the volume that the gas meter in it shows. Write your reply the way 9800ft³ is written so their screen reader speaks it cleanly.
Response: 4800ft³
